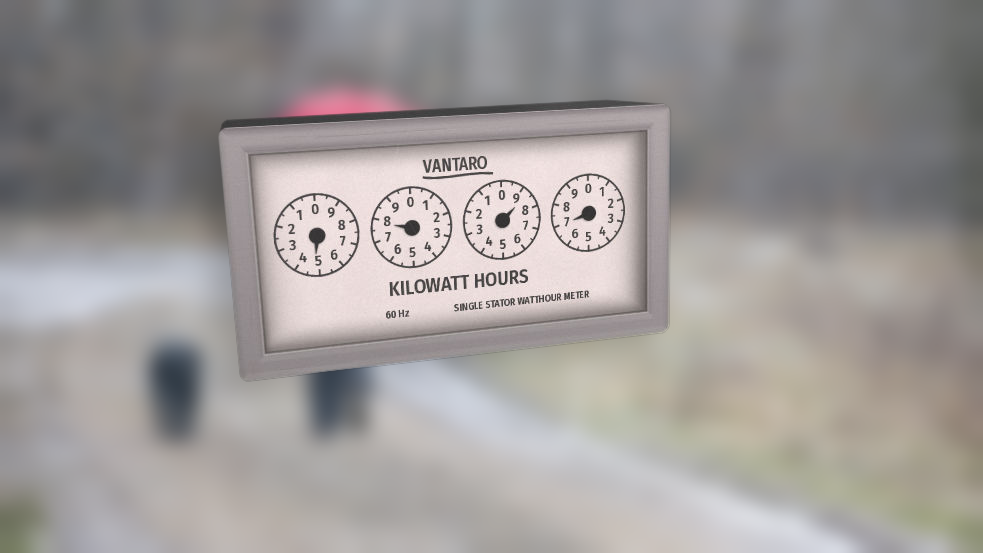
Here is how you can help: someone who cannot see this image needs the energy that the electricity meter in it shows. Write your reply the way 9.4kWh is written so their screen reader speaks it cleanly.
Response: 4787kWh
